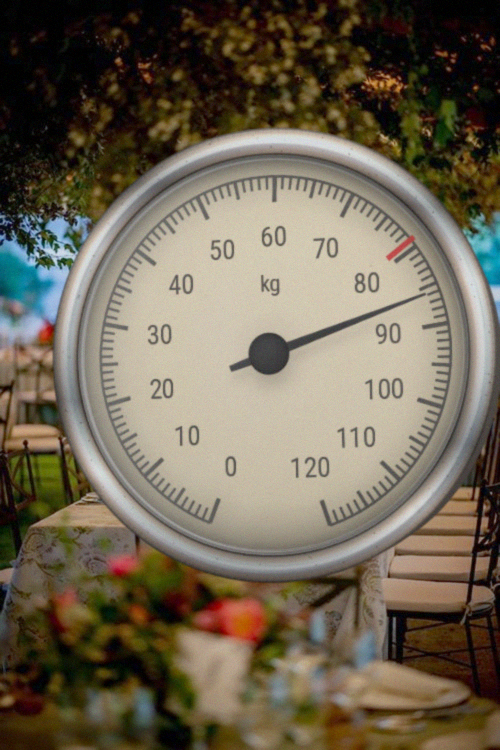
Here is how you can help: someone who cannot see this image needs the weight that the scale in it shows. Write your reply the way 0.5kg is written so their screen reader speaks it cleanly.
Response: 86kg
